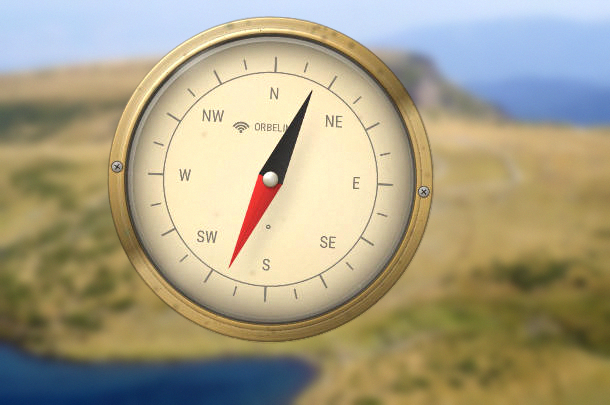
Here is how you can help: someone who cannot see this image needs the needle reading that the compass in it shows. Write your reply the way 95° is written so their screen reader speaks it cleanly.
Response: 202.5°
